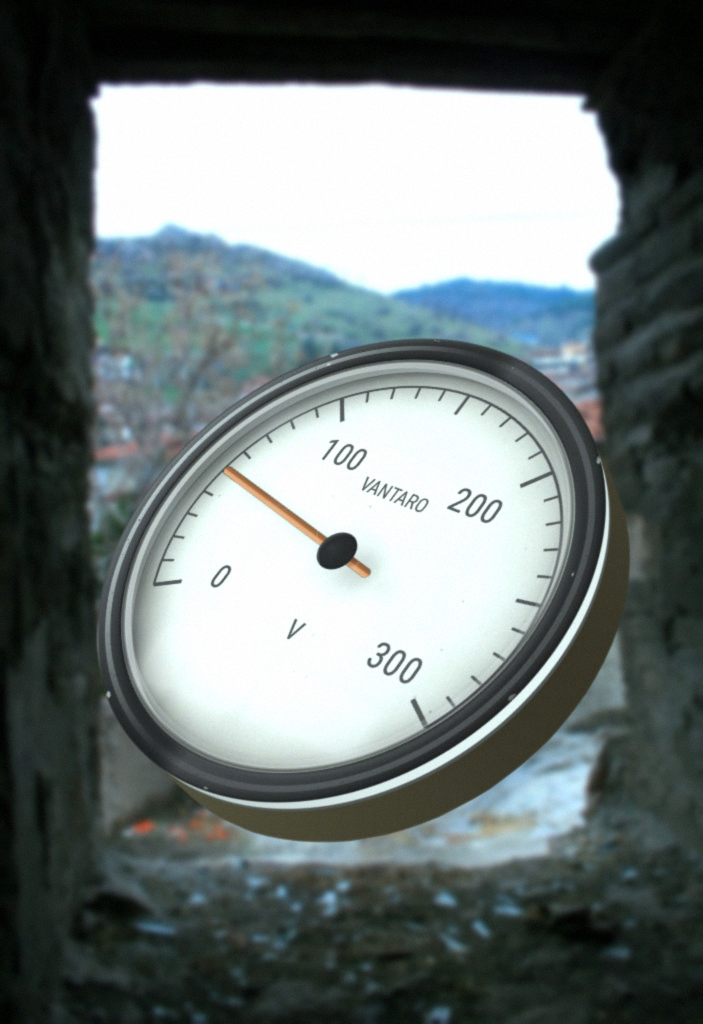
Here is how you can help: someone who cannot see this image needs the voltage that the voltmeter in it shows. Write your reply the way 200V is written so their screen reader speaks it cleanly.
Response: 50V
